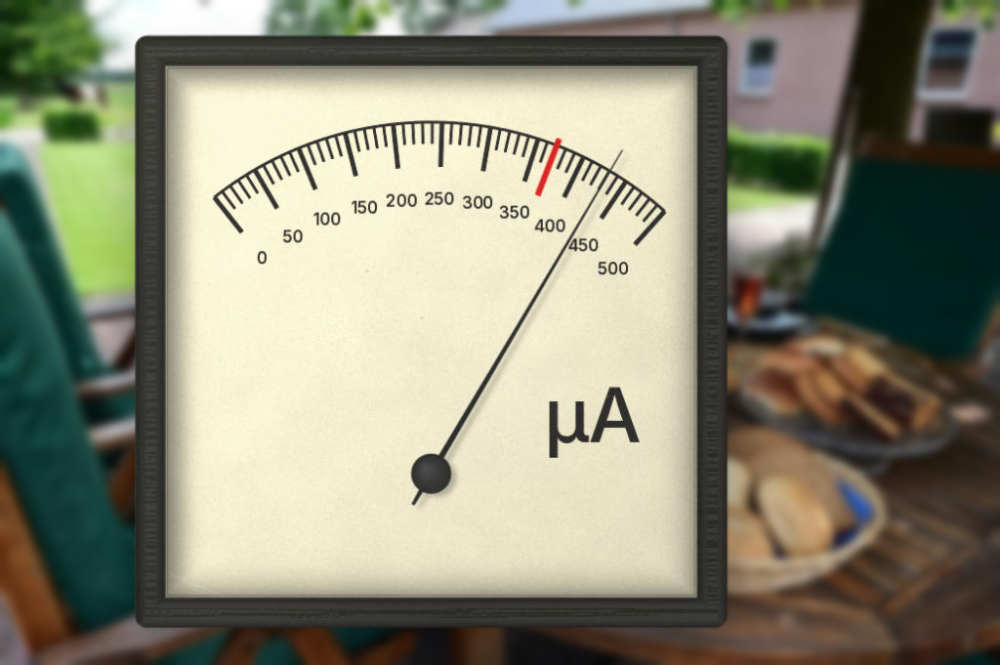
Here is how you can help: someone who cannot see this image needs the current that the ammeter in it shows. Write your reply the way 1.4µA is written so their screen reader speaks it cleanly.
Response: 430µA
